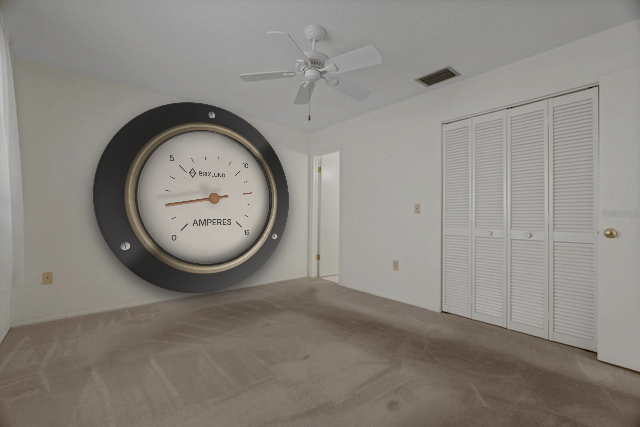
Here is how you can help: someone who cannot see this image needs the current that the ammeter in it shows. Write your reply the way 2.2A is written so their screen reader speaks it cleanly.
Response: 2A
